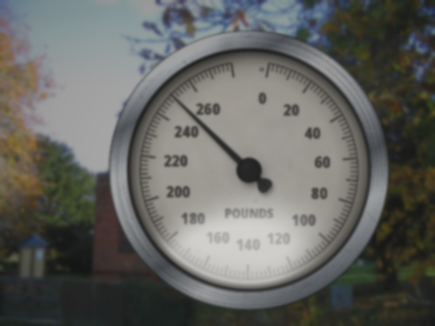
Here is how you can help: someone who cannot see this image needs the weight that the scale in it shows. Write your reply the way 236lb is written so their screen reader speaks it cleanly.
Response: 250lb
